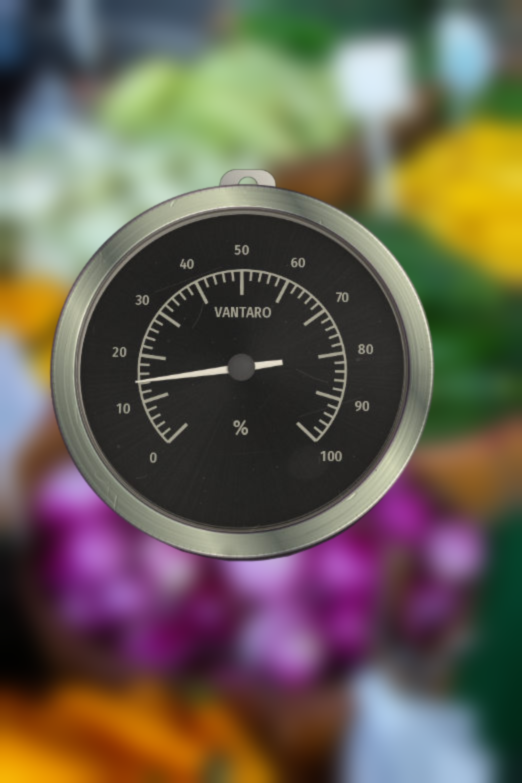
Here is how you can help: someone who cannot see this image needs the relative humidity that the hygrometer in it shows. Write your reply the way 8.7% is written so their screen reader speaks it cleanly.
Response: 14%
